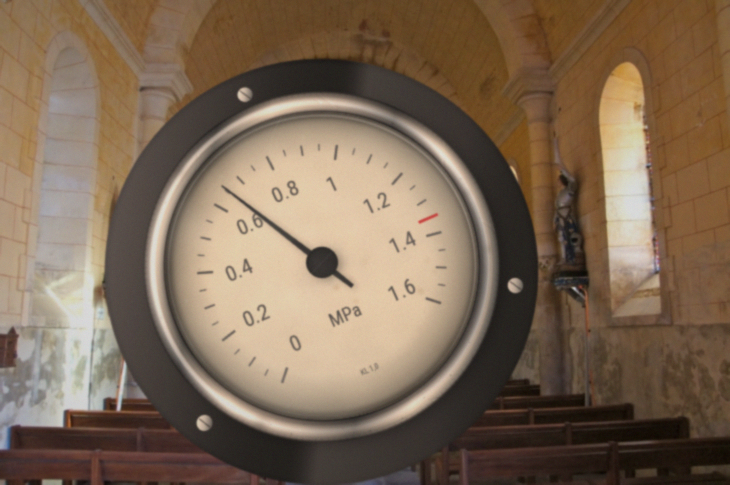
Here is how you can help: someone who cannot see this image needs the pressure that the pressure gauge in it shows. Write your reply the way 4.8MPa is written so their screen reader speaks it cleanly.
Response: 0.65MPa
